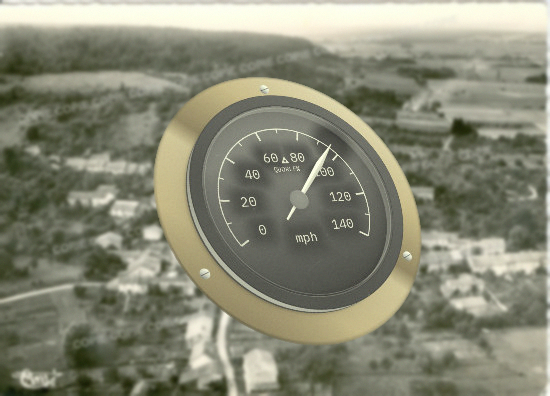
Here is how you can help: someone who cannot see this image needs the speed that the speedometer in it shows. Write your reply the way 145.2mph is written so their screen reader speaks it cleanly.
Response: 95mph
